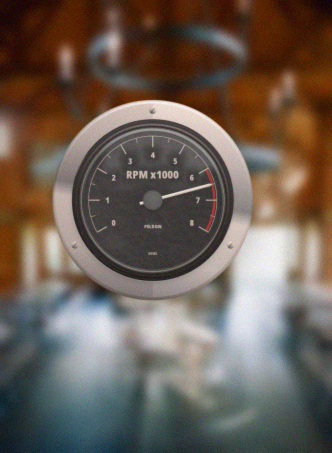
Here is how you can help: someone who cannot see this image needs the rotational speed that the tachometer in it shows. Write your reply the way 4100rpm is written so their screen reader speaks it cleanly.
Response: 6500rpm
